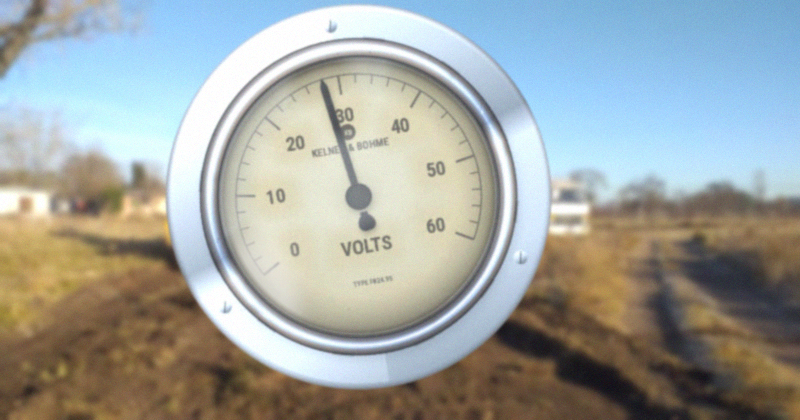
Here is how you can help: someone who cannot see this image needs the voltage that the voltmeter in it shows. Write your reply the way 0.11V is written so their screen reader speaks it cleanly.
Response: 28V
